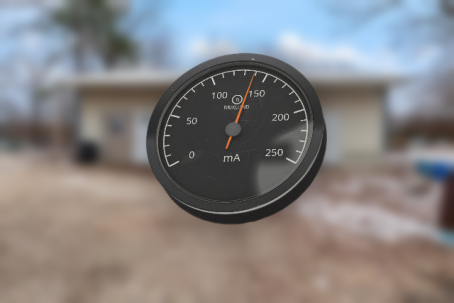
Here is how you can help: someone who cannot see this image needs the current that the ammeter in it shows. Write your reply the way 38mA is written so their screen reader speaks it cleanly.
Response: 140mA
